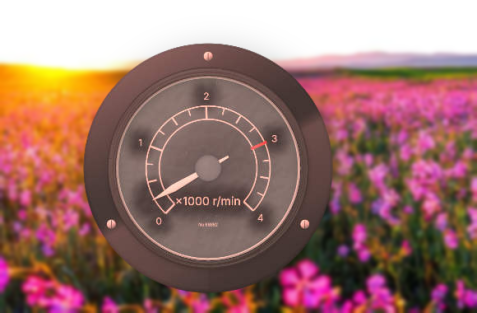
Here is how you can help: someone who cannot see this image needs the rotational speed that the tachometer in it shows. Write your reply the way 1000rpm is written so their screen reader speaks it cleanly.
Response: 250rpm
